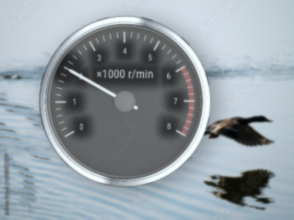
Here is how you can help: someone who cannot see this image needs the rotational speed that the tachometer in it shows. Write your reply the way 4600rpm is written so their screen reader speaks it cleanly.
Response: 2000rpm
